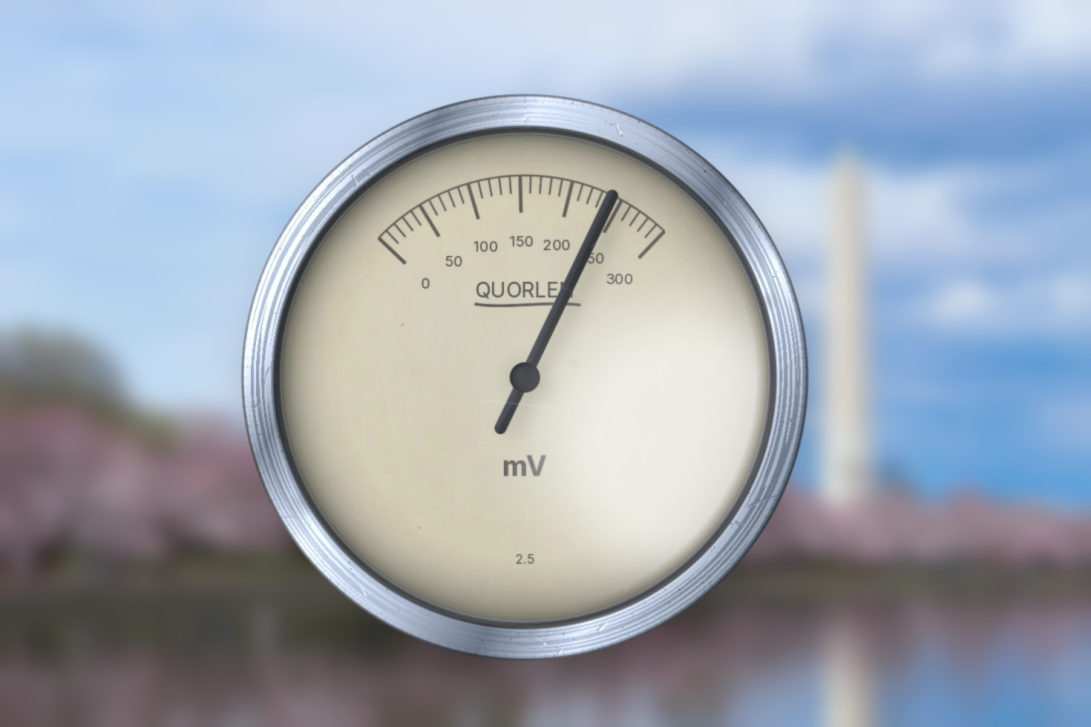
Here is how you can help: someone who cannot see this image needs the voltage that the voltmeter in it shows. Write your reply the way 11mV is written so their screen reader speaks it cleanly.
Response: 240mV
